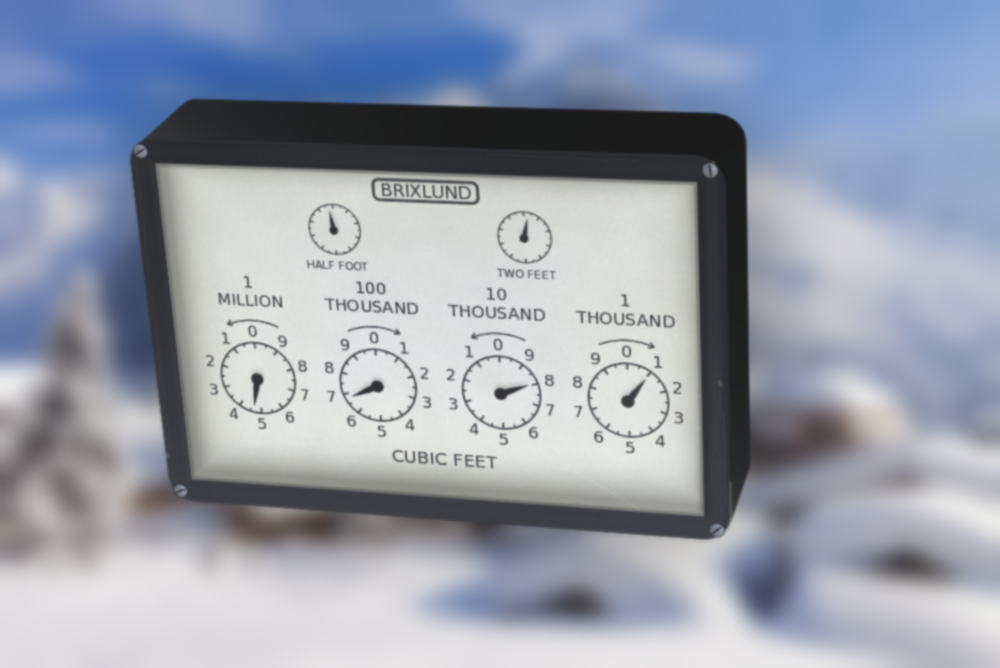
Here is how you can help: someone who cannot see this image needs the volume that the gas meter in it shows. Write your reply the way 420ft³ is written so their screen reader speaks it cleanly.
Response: 468100ft³
